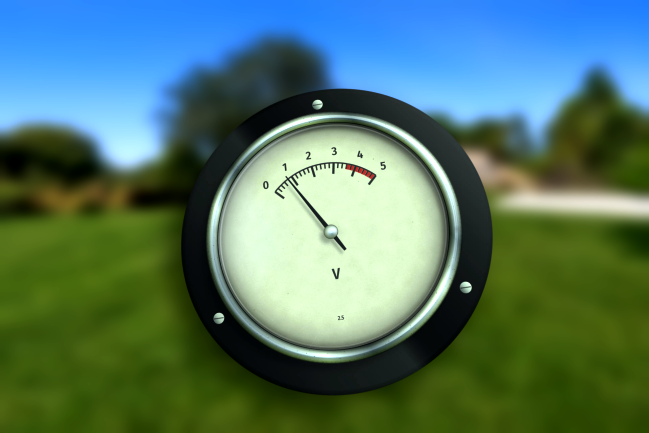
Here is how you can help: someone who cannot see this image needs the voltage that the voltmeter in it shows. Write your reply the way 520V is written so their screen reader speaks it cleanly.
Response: 0.8V
